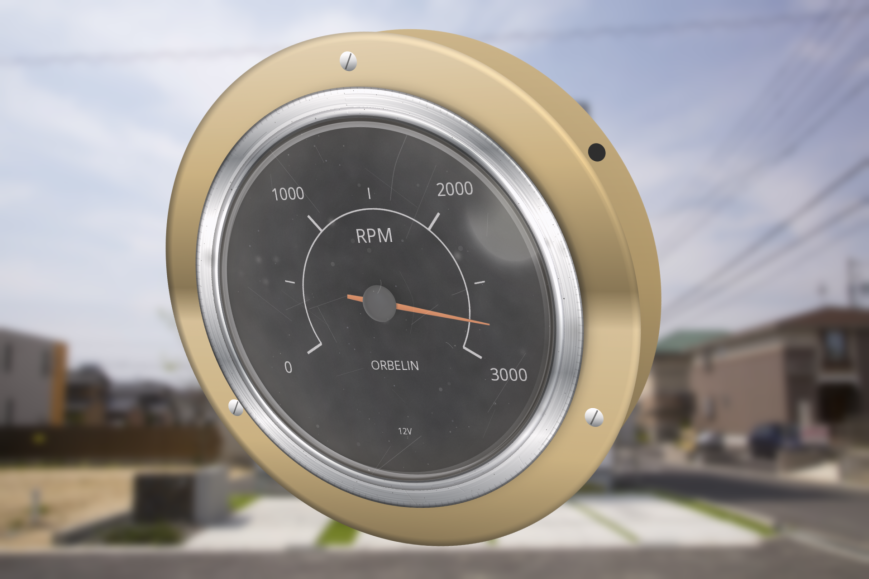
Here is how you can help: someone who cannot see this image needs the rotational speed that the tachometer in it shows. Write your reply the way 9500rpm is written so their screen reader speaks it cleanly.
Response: 2750rpm
